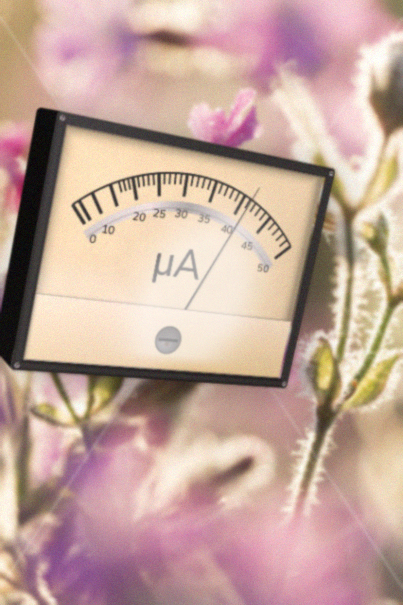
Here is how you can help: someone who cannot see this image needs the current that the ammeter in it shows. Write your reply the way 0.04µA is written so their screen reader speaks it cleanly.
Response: 41µA
